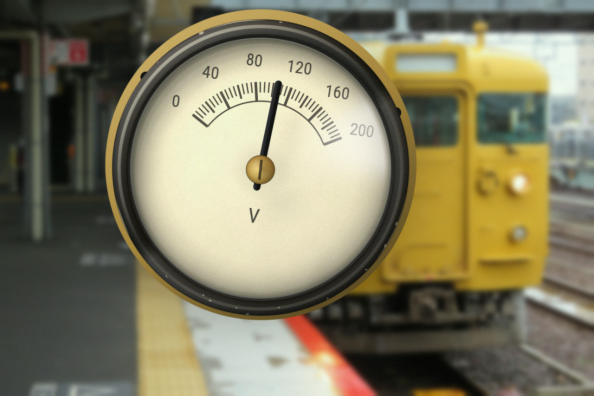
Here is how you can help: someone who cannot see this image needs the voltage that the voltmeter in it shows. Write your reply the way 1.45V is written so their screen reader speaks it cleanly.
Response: 105V
